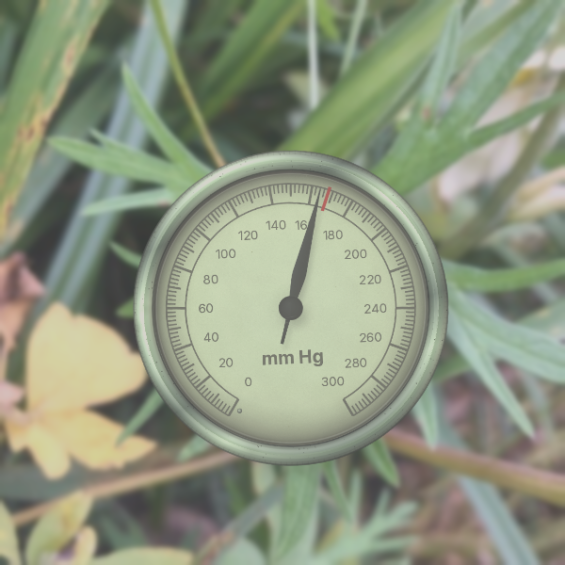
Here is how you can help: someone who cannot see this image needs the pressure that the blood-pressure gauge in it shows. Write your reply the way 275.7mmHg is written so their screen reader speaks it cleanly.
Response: 164mmHg
